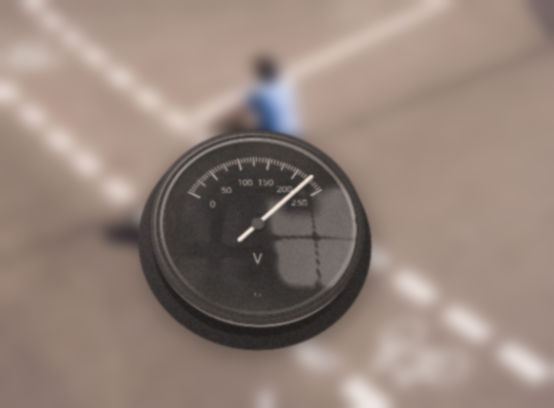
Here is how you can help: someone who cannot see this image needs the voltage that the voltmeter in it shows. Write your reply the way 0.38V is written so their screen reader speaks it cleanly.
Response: 225V
